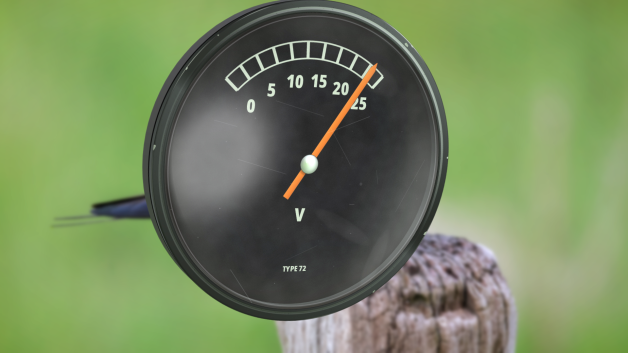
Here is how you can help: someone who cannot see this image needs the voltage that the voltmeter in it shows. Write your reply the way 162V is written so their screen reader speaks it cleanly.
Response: 22.5V
